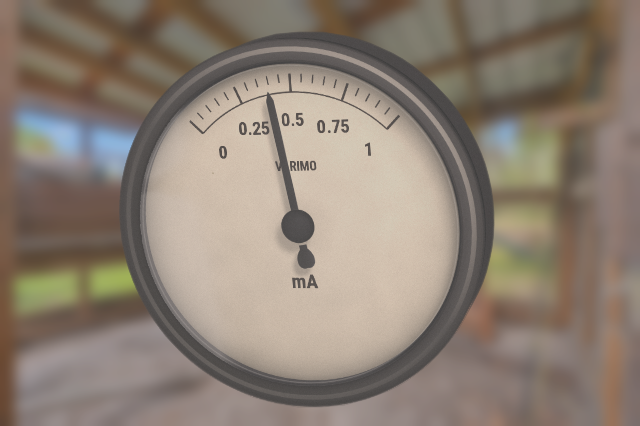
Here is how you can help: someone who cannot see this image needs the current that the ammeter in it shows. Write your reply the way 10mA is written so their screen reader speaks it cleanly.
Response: 0.4mA
